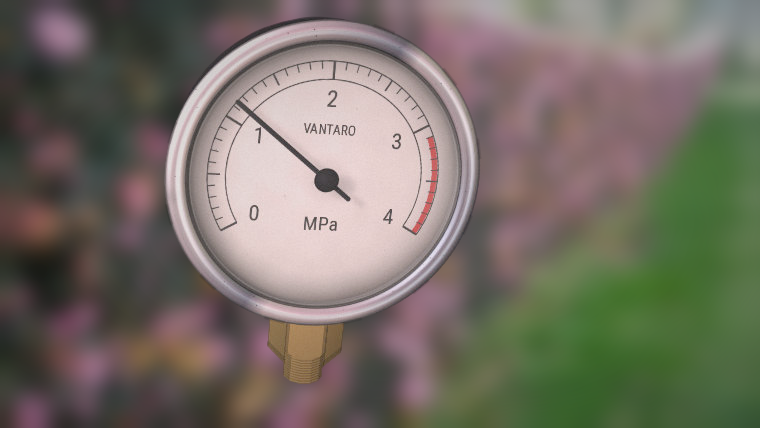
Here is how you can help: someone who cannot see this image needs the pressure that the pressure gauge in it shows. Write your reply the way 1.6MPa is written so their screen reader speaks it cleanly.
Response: 1.15MPa
